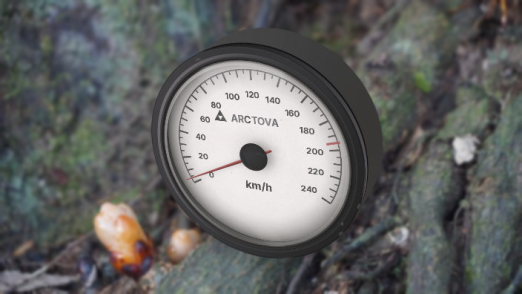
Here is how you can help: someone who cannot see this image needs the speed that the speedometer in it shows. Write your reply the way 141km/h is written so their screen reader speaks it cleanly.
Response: 5km/h
